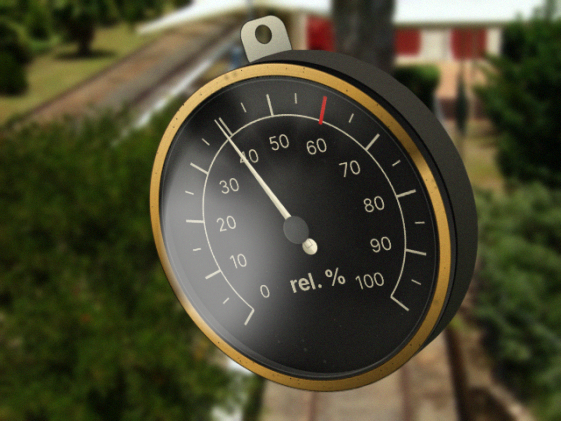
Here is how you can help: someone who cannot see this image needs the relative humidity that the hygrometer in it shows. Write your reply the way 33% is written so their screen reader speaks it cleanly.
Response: 40%
